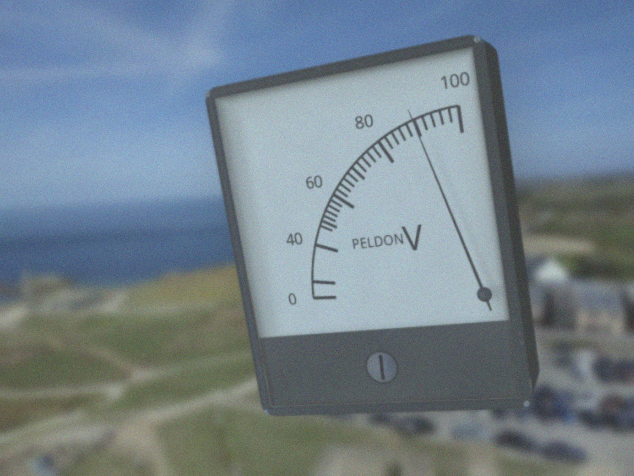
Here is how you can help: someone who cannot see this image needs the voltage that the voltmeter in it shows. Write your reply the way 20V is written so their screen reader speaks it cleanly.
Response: 90V
